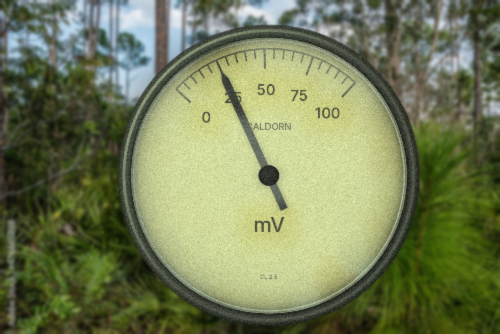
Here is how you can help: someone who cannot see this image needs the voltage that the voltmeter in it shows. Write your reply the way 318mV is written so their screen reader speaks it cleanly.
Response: 25mV
